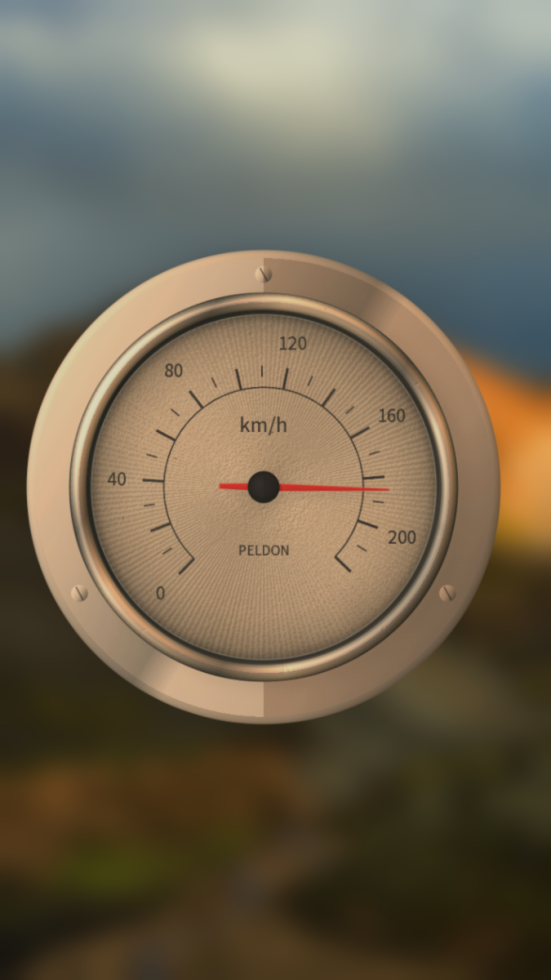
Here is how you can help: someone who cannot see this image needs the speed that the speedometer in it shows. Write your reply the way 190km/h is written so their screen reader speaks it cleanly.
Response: 185km/h
